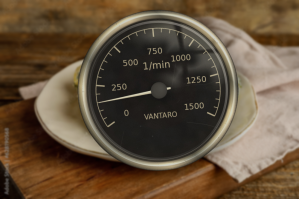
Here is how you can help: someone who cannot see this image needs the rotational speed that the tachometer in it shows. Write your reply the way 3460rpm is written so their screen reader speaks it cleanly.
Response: 150rpm
